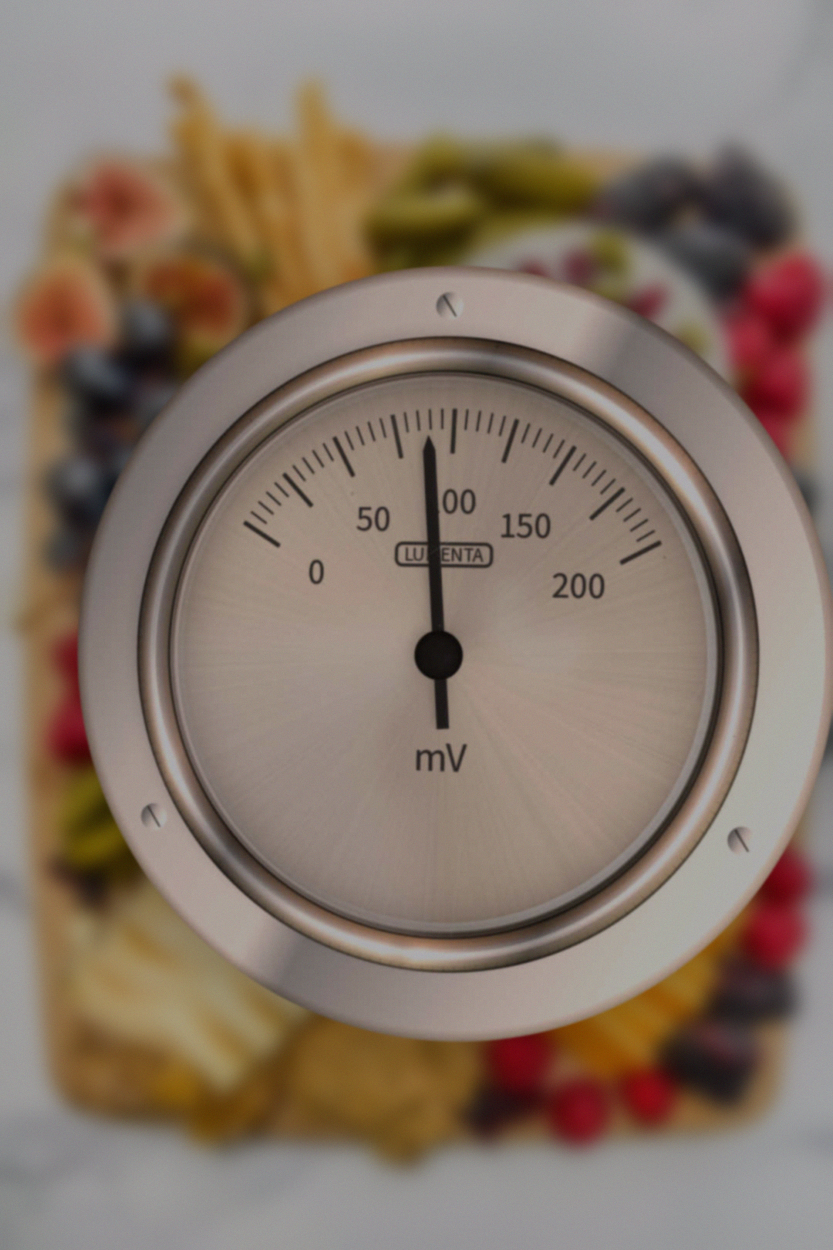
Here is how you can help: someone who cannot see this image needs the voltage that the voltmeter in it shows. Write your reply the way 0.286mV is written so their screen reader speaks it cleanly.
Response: 90mV
